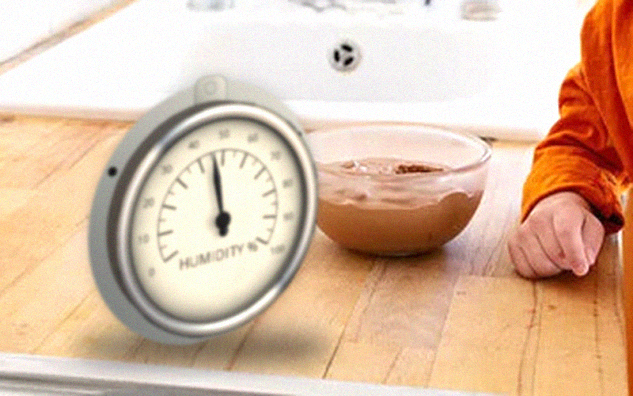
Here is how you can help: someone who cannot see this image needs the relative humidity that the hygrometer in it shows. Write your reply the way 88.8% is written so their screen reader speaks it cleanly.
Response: 45%
